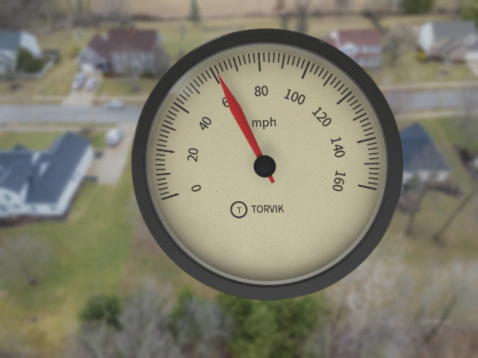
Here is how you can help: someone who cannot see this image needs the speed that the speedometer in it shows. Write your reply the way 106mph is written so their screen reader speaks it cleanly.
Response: 62mph
